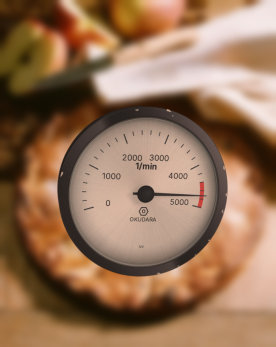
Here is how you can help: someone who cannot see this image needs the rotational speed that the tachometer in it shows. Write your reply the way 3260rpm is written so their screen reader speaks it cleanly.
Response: 4700rpm
